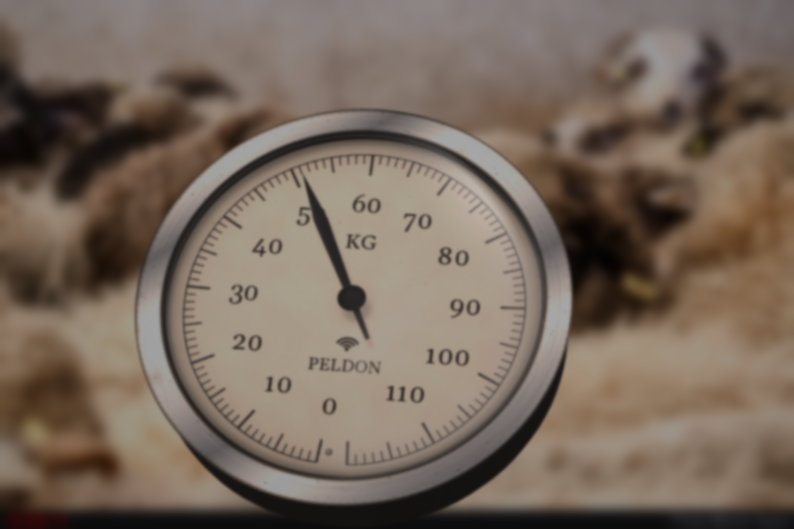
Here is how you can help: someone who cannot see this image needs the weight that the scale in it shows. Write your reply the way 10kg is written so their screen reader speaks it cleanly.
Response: 51kg
